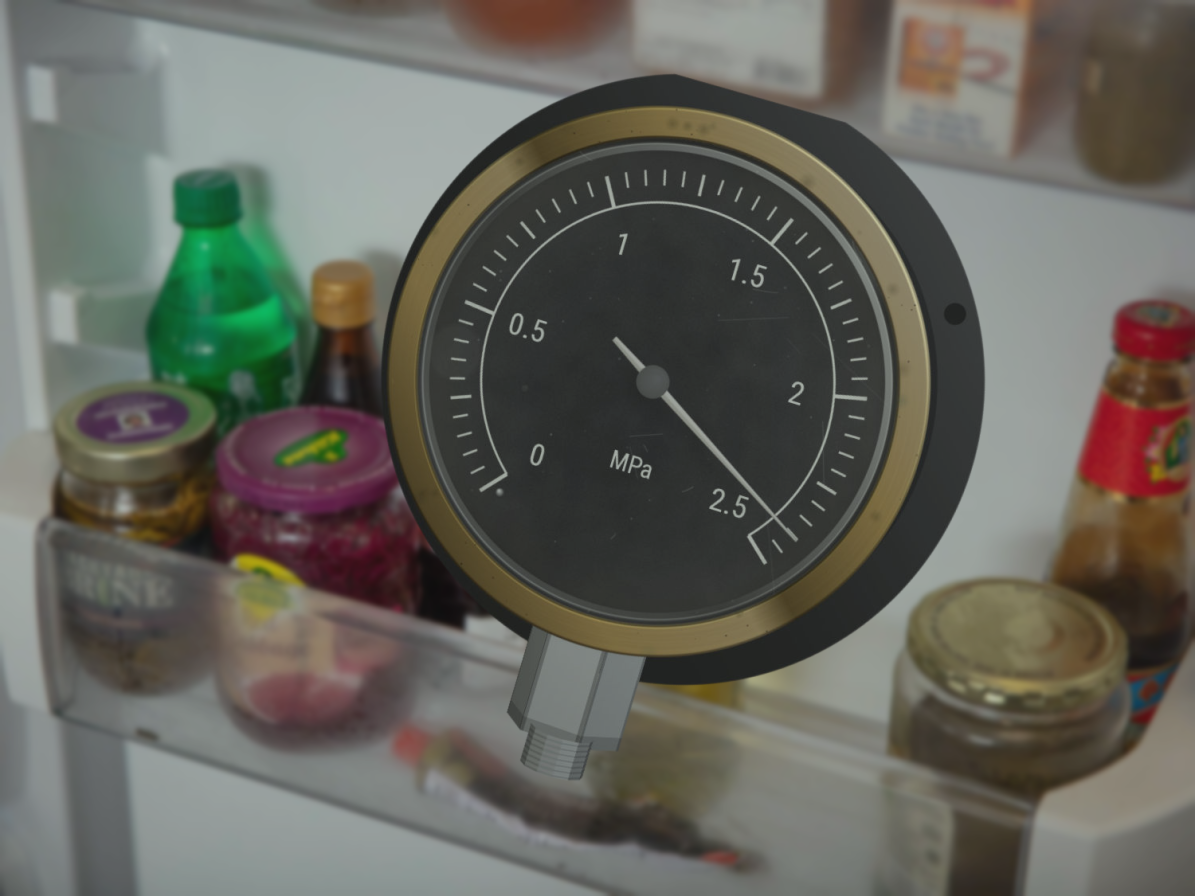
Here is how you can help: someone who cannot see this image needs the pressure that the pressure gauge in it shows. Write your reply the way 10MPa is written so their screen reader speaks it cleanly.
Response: 2.4MPa
